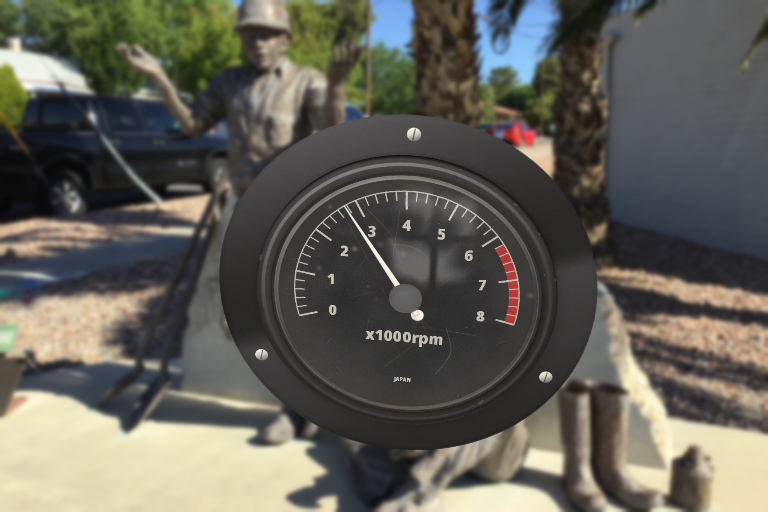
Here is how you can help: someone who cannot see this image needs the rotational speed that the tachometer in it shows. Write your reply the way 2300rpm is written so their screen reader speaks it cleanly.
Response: 2800rpm
